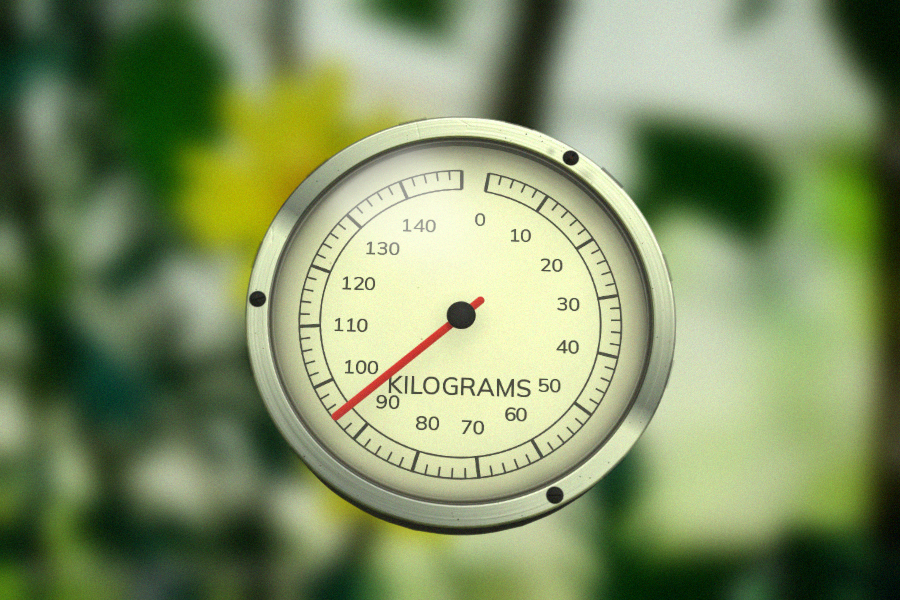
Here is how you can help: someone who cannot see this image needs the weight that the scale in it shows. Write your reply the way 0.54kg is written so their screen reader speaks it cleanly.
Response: 94kg
